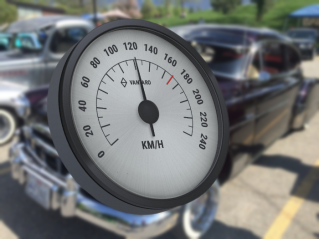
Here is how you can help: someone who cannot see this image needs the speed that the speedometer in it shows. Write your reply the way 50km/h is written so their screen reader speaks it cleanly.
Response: 120km/h
